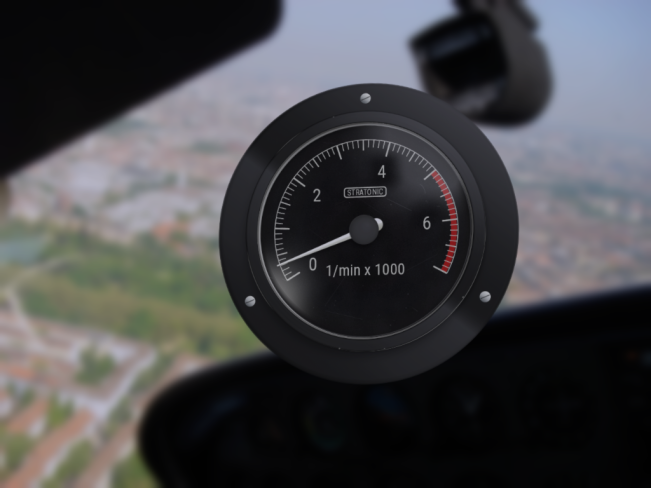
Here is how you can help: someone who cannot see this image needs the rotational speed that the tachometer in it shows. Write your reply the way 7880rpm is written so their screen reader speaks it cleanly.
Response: 300rpm
